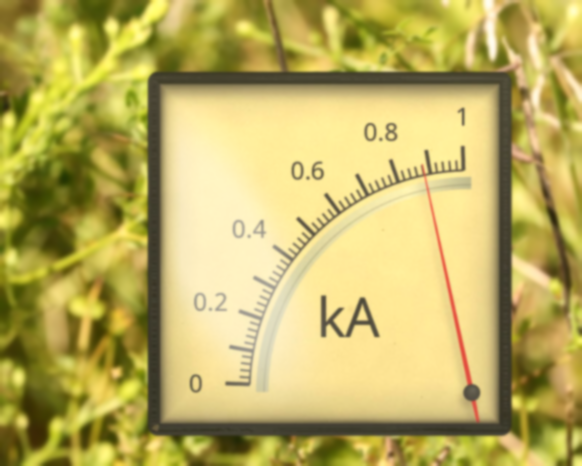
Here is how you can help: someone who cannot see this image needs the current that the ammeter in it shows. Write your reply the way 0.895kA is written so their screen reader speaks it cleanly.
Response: 0.88kA
